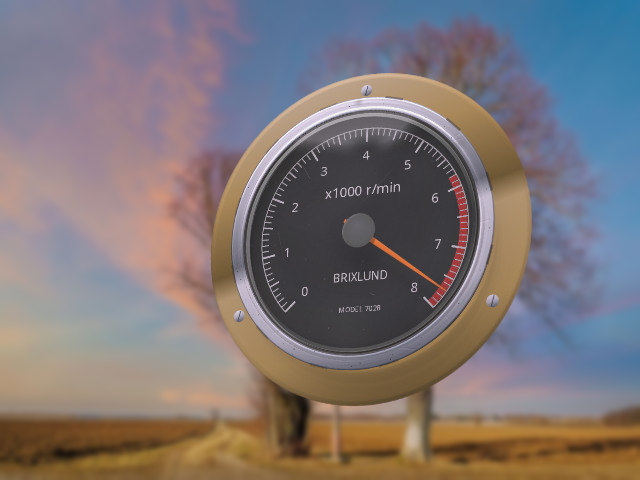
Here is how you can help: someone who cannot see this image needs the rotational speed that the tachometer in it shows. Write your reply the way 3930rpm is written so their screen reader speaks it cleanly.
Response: 7700rpm
